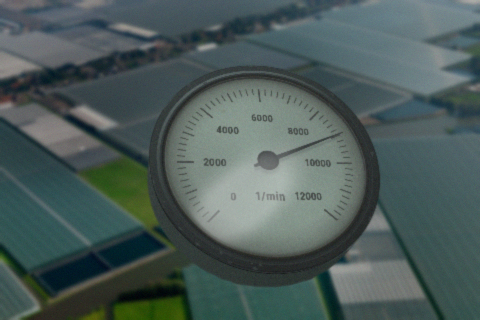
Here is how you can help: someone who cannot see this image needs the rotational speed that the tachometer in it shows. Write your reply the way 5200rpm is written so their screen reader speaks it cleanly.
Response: 9000rpm
